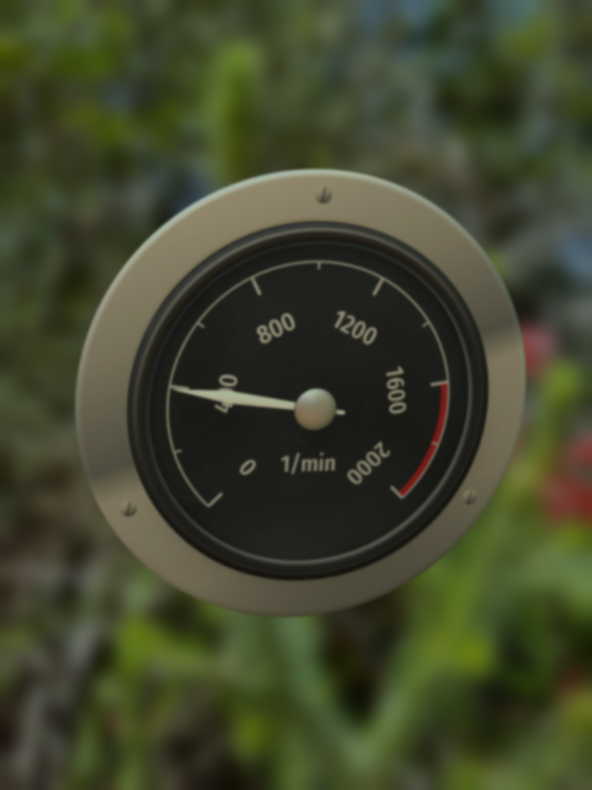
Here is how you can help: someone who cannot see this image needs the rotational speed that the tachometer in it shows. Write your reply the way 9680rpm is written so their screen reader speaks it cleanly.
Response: 400rpm
